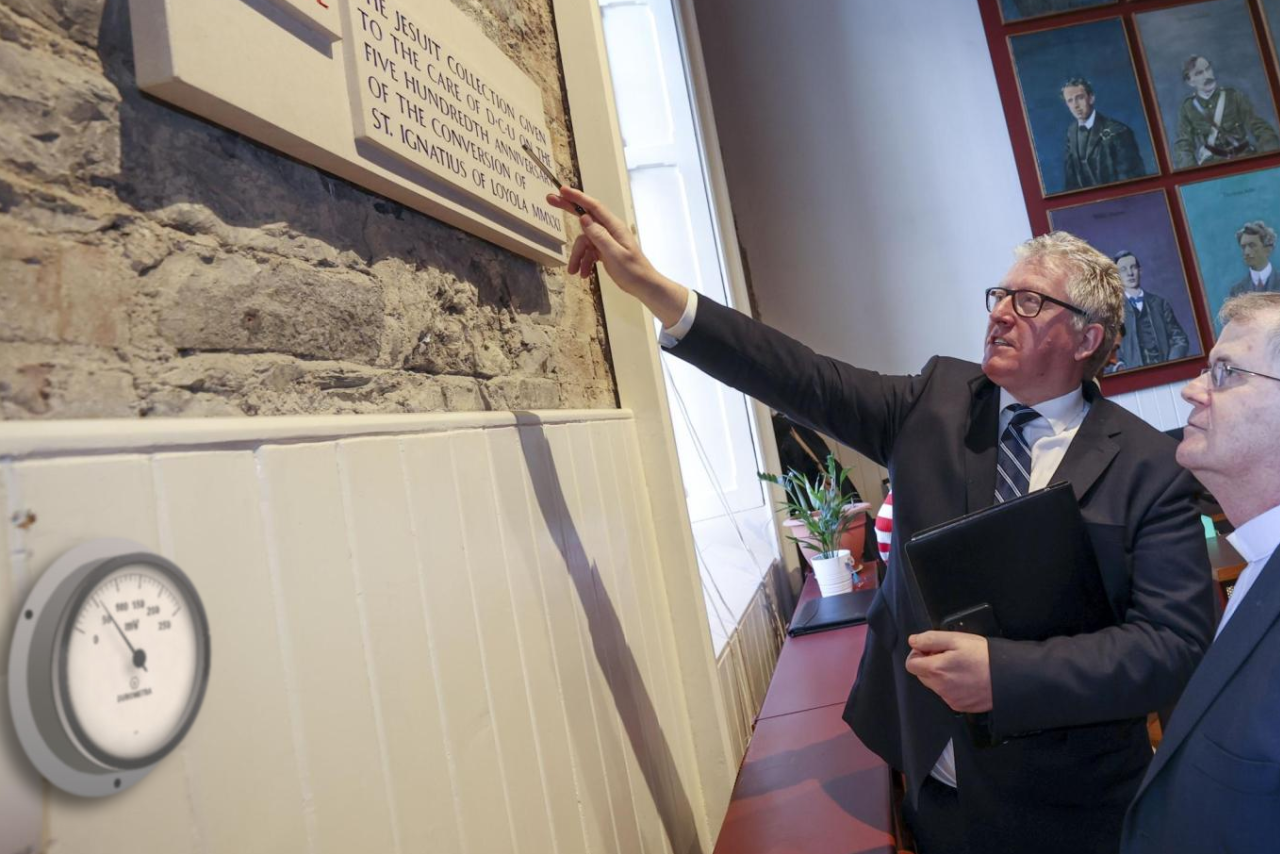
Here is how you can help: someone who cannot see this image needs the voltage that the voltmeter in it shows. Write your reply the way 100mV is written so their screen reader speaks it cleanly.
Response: 50mV
